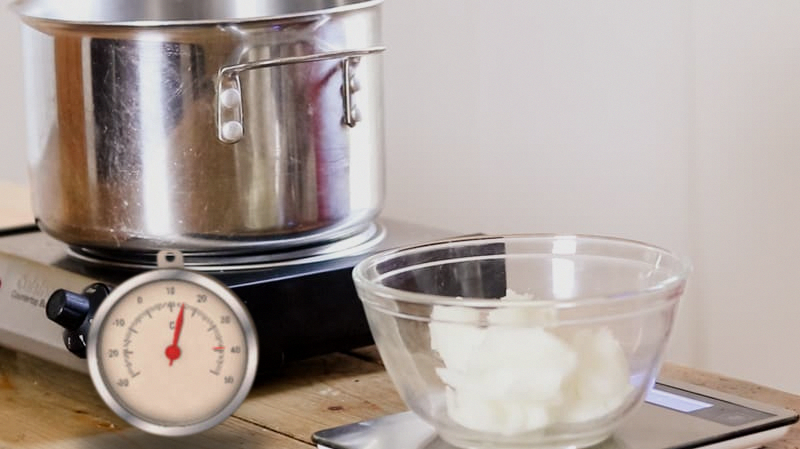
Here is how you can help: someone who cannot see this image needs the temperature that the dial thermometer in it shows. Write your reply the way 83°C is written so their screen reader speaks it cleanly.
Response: 15°C
